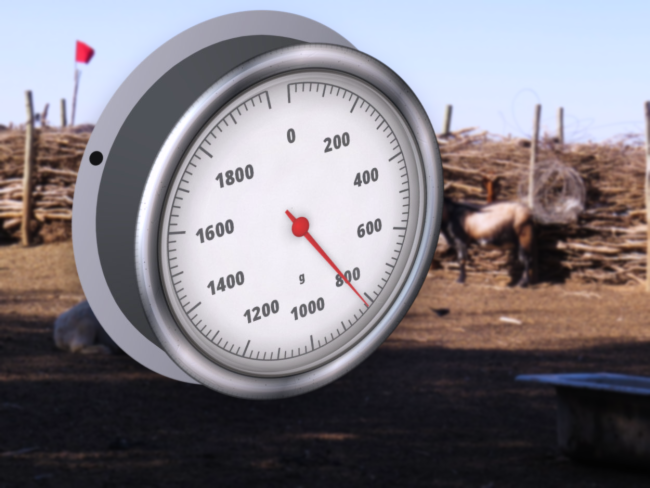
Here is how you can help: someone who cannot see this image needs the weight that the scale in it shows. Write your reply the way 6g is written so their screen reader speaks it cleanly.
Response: 820g
